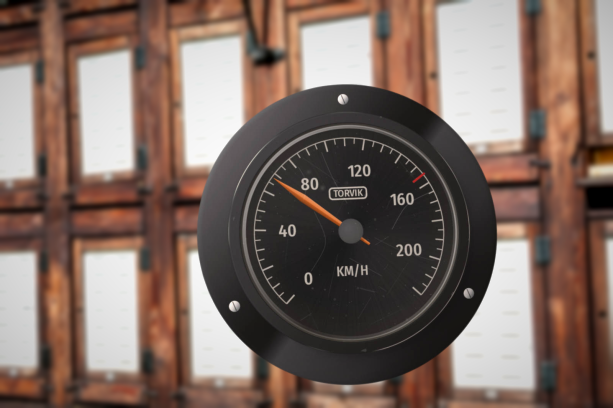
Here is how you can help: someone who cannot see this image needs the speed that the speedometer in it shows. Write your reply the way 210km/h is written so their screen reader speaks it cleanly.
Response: 67.5km/h
